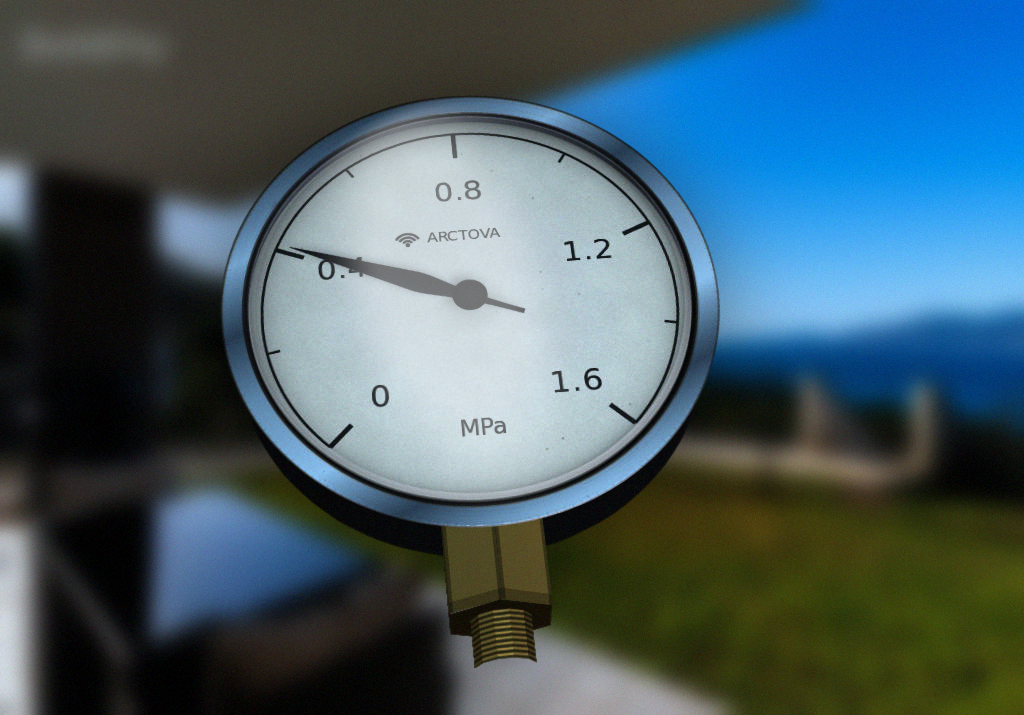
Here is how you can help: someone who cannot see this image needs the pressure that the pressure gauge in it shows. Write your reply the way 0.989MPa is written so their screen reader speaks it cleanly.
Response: 0.4MPa
